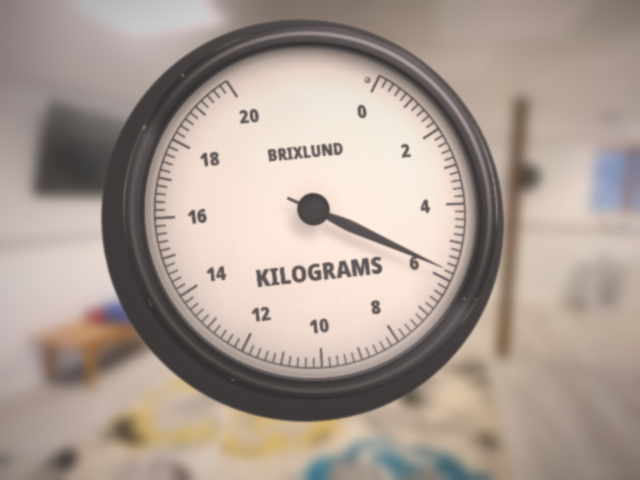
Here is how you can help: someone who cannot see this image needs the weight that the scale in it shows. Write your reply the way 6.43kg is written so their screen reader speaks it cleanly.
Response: 5.8kg
